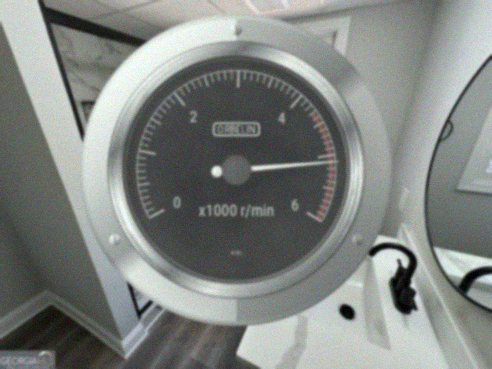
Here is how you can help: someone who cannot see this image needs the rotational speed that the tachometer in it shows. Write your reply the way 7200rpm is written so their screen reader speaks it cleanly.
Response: 5100rpm
